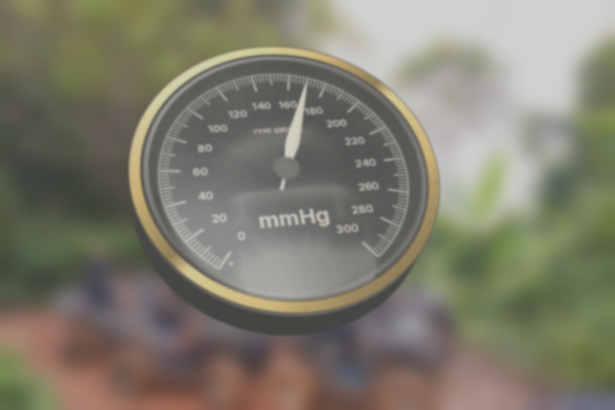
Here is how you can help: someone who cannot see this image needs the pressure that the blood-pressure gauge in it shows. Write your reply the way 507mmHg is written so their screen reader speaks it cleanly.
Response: 170mmHg
